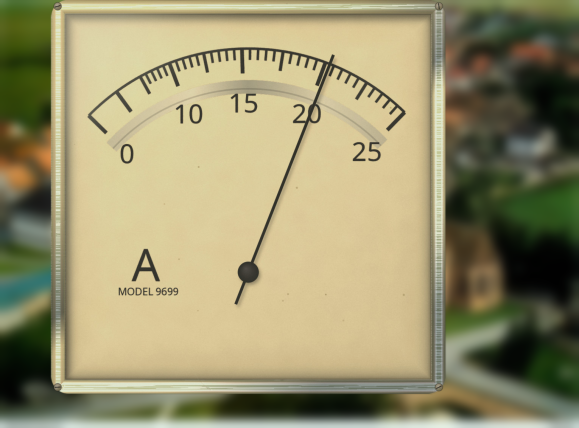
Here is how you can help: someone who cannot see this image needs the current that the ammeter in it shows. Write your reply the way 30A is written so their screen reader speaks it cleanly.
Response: 20.25A
